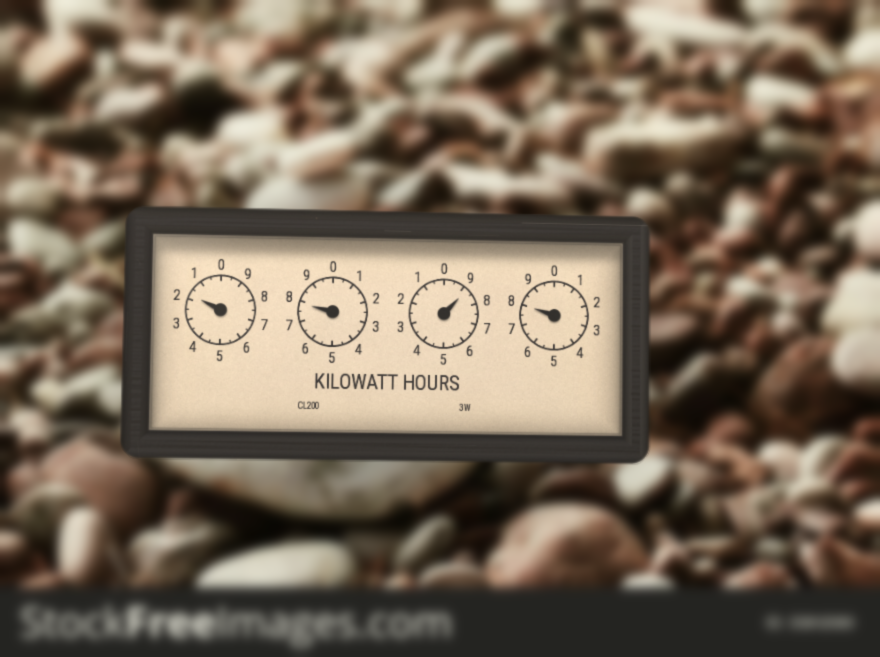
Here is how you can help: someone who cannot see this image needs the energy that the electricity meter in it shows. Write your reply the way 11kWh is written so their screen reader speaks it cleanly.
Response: 1788kWh
